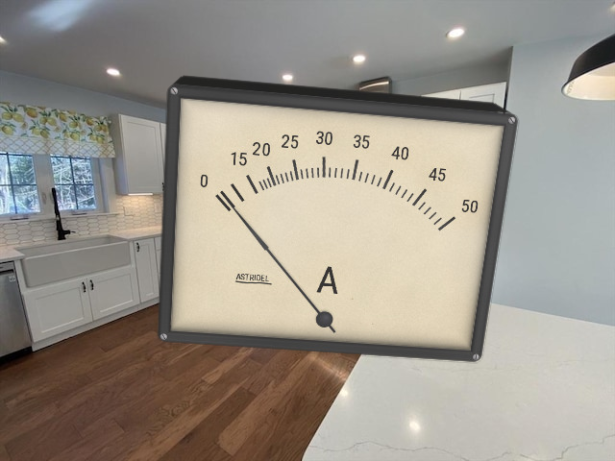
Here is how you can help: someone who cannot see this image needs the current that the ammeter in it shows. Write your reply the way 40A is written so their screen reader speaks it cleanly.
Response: 5A
